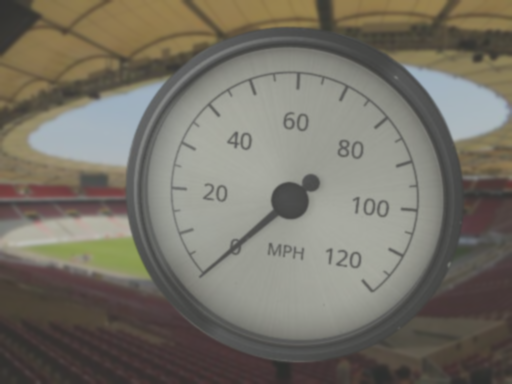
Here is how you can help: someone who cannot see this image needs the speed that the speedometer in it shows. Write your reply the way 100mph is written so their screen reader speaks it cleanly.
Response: 0mph
